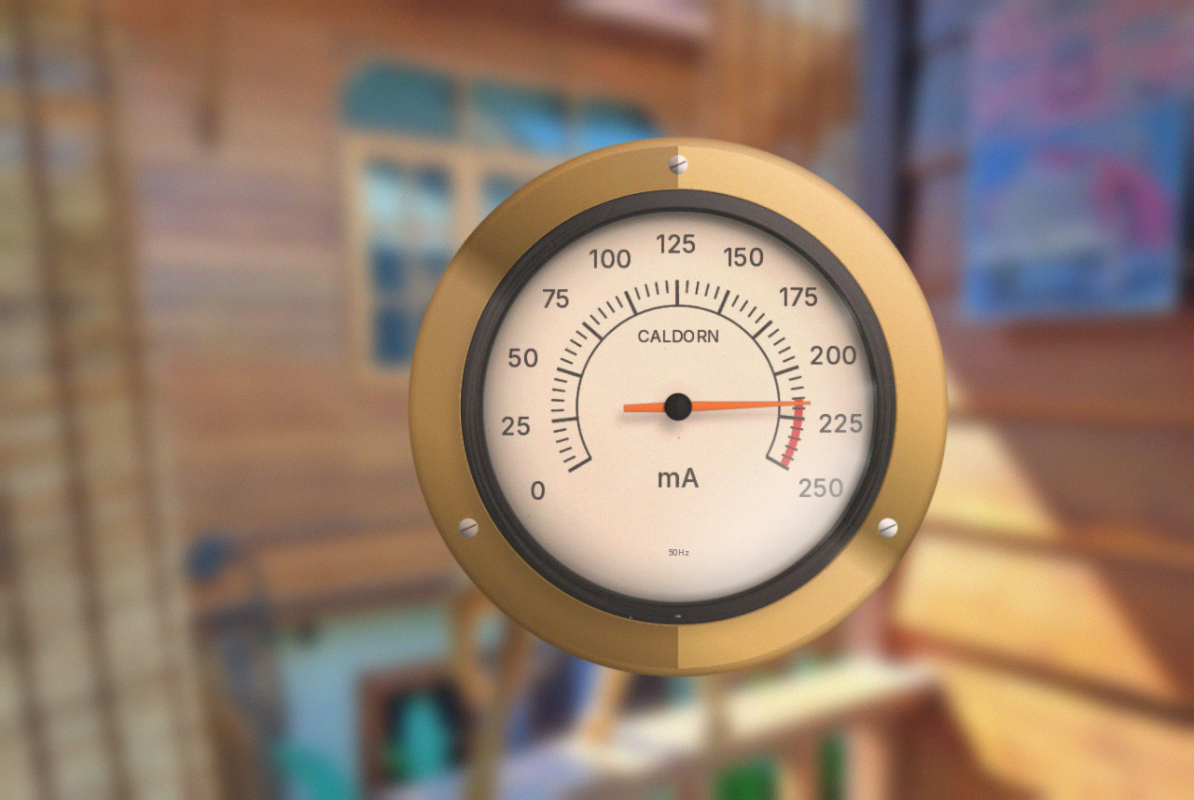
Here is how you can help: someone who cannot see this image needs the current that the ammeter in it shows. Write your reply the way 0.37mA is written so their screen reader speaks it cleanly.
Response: 217.5mA
